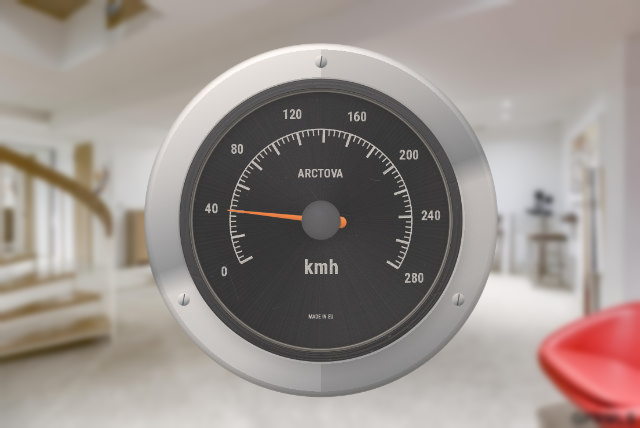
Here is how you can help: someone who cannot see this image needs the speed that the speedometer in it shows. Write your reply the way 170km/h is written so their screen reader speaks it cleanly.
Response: 40km/h
